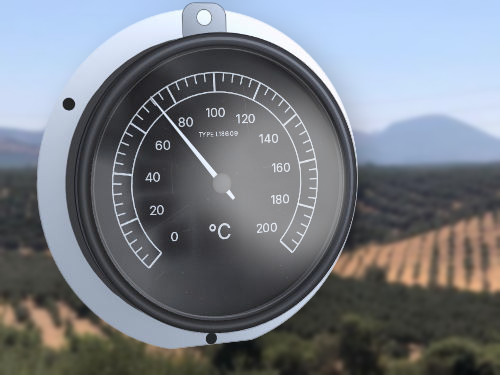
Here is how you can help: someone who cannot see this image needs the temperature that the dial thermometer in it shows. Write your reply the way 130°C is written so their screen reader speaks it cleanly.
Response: 72°C
